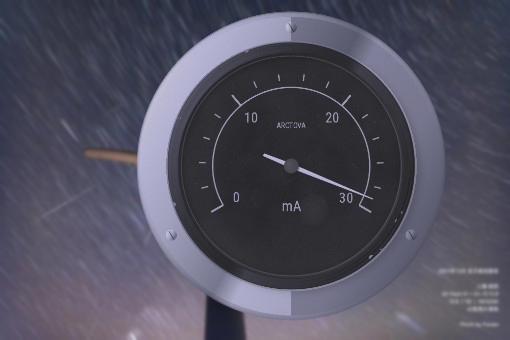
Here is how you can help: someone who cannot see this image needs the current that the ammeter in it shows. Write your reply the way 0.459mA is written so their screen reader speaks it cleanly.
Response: 29mA
